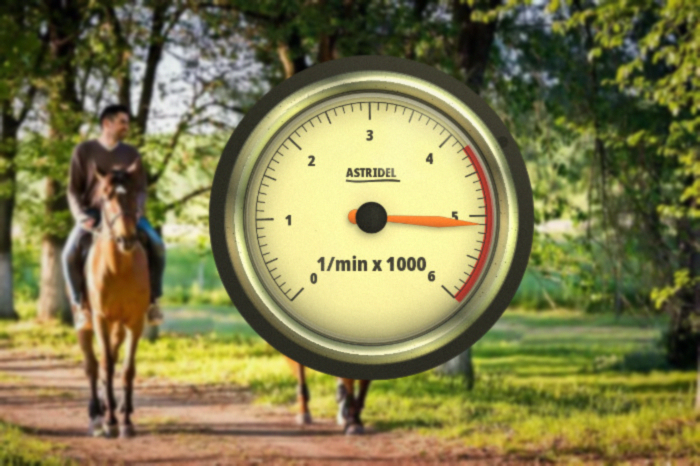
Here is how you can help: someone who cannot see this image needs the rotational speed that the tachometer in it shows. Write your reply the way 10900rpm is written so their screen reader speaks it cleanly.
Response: 5100rpm
